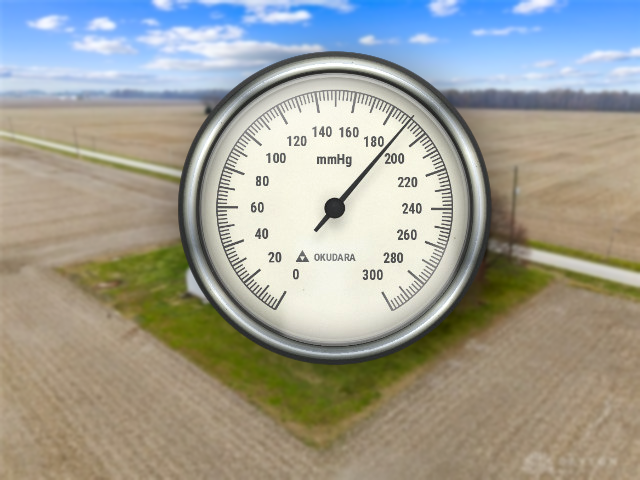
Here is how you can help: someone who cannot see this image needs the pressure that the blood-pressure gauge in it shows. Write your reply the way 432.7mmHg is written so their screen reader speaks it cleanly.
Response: 190mmHg
